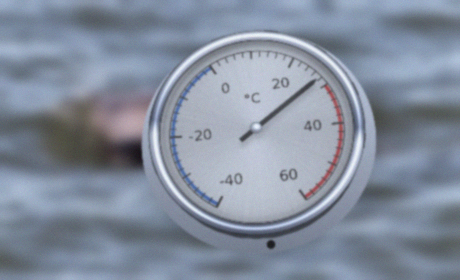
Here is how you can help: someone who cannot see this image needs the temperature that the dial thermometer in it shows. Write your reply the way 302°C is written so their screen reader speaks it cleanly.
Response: 28°C
